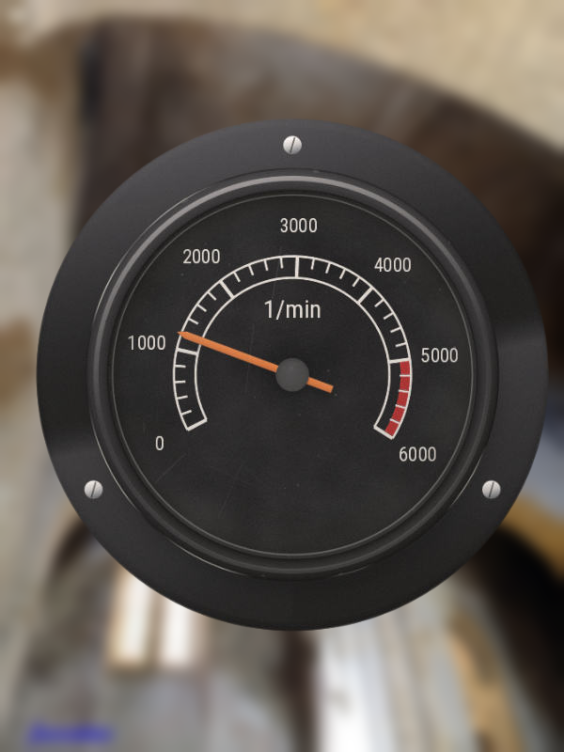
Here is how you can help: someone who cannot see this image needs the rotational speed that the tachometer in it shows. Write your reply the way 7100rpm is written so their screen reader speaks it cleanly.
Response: 1200rpm
